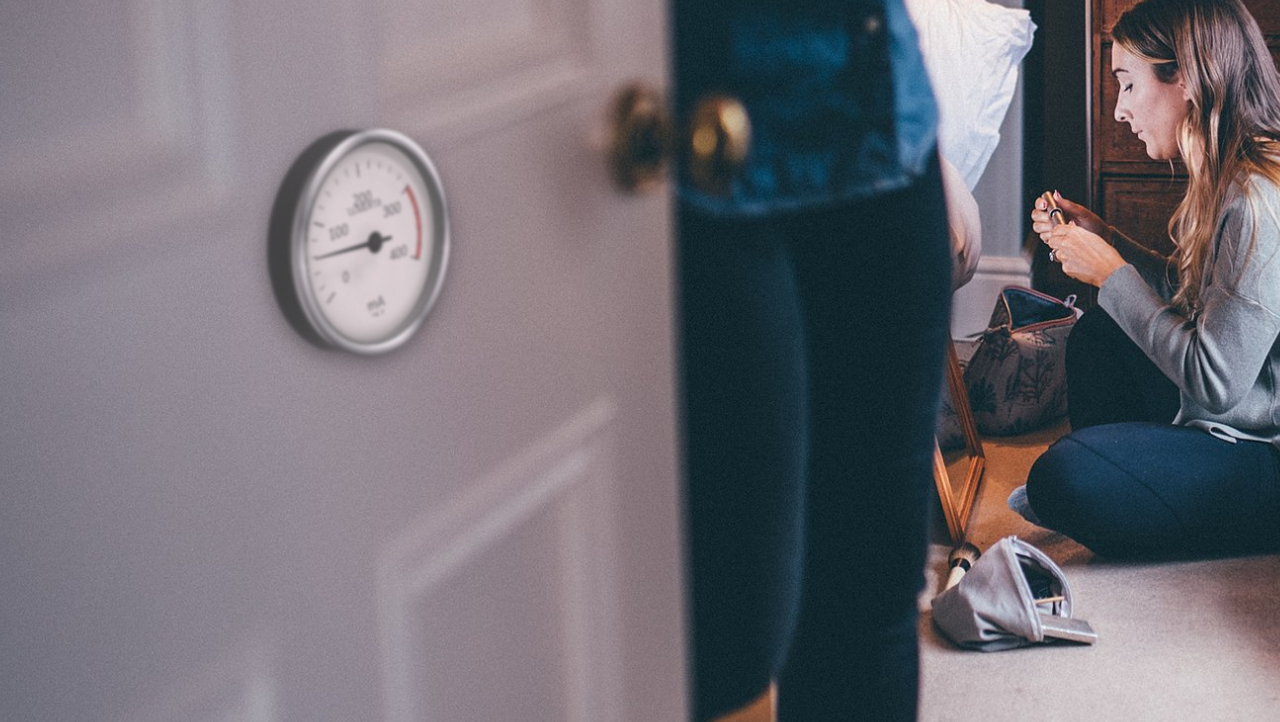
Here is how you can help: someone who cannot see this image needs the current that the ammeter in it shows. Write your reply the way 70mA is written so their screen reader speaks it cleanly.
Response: 60mA
